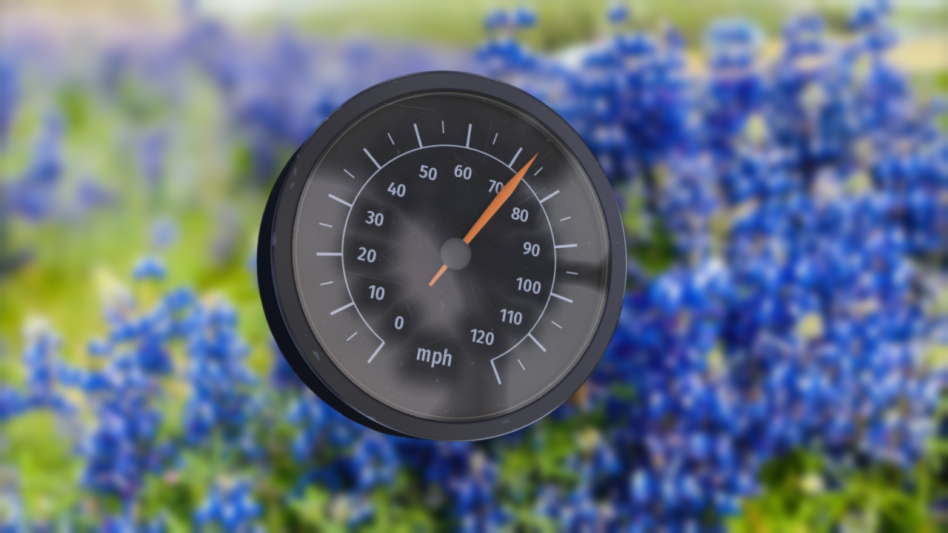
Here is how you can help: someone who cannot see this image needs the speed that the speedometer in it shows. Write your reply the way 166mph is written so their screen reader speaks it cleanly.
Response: 72.5mph
